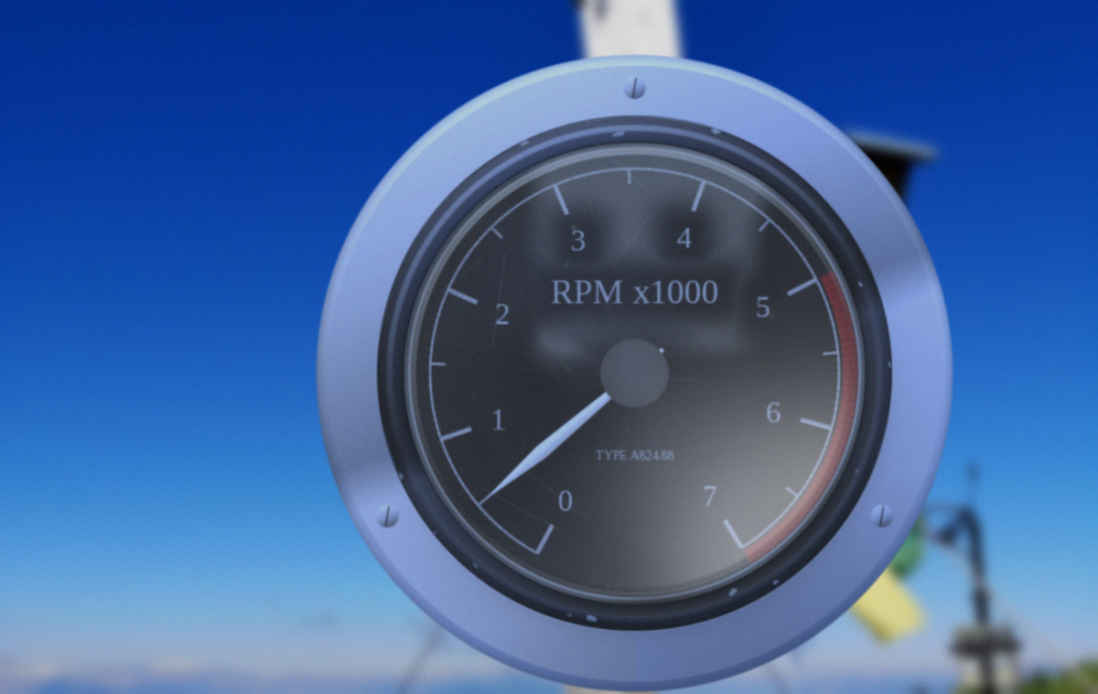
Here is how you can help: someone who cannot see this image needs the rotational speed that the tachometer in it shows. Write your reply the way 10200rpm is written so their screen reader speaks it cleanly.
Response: 500rpm
